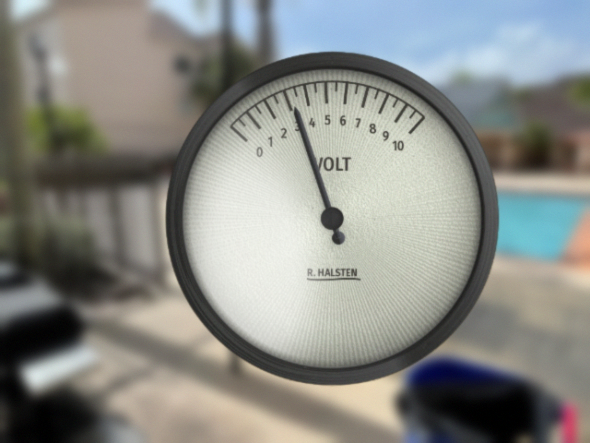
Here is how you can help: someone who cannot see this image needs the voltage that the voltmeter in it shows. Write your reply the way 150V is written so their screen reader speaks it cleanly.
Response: 3.25V
